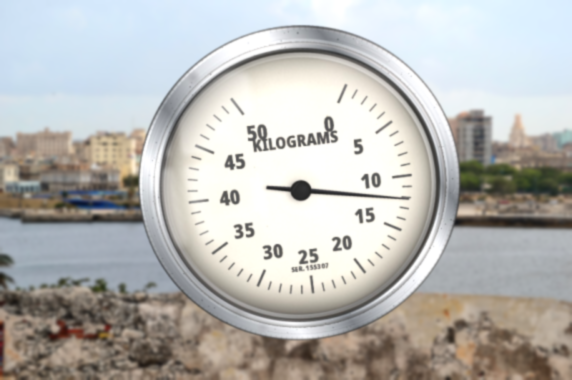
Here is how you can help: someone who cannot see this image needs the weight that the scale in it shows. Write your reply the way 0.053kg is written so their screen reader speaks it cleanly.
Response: 12kg
